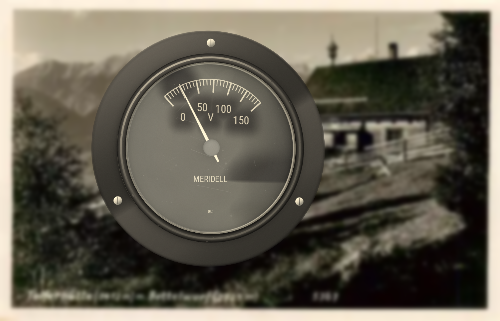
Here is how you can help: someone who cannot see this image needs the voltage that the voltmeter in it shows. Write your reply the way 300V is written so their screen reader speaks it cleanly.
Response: 25V
